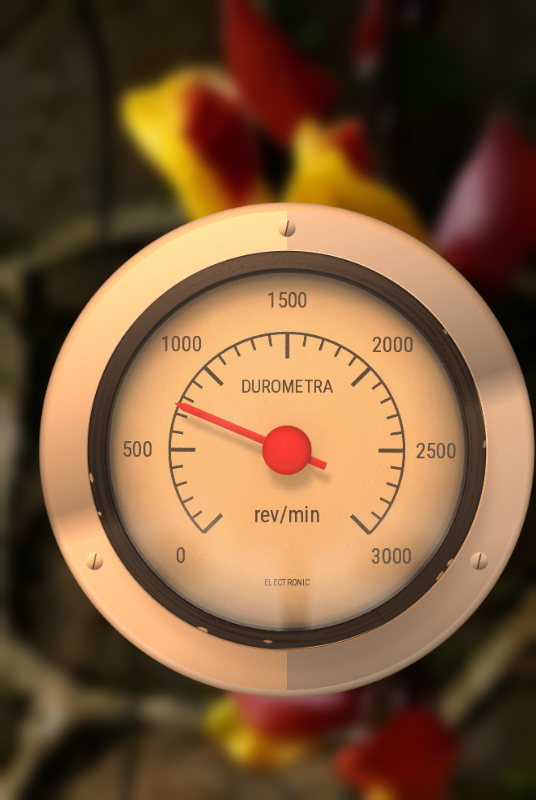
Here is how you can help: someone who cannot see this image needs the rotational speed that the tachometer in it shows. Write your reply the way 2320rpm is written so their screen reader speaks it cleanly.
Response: 750rpm
